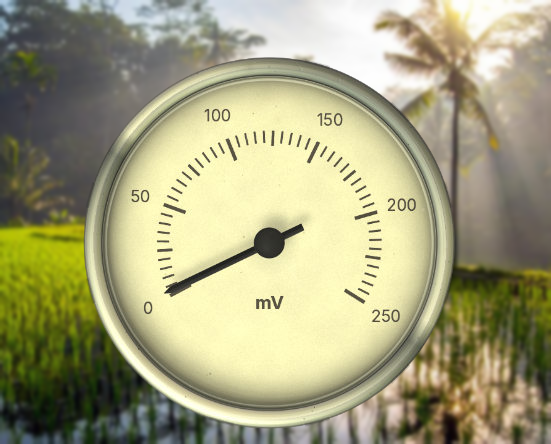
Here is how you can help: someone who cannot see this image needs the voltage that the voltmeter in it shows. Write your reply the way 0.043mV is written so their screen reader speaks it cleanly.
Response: 2.5mV
